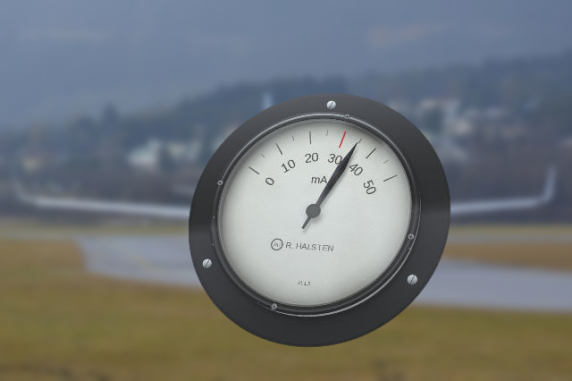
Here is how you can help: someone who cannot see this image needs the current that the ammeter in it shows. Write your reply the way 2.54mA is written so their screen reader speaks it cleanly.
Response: 35mA
